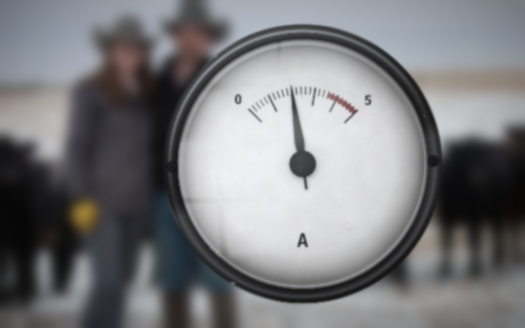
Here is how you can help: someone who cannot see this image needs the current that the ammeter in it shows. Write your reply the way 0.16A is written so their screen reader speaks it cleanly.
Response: 2A
